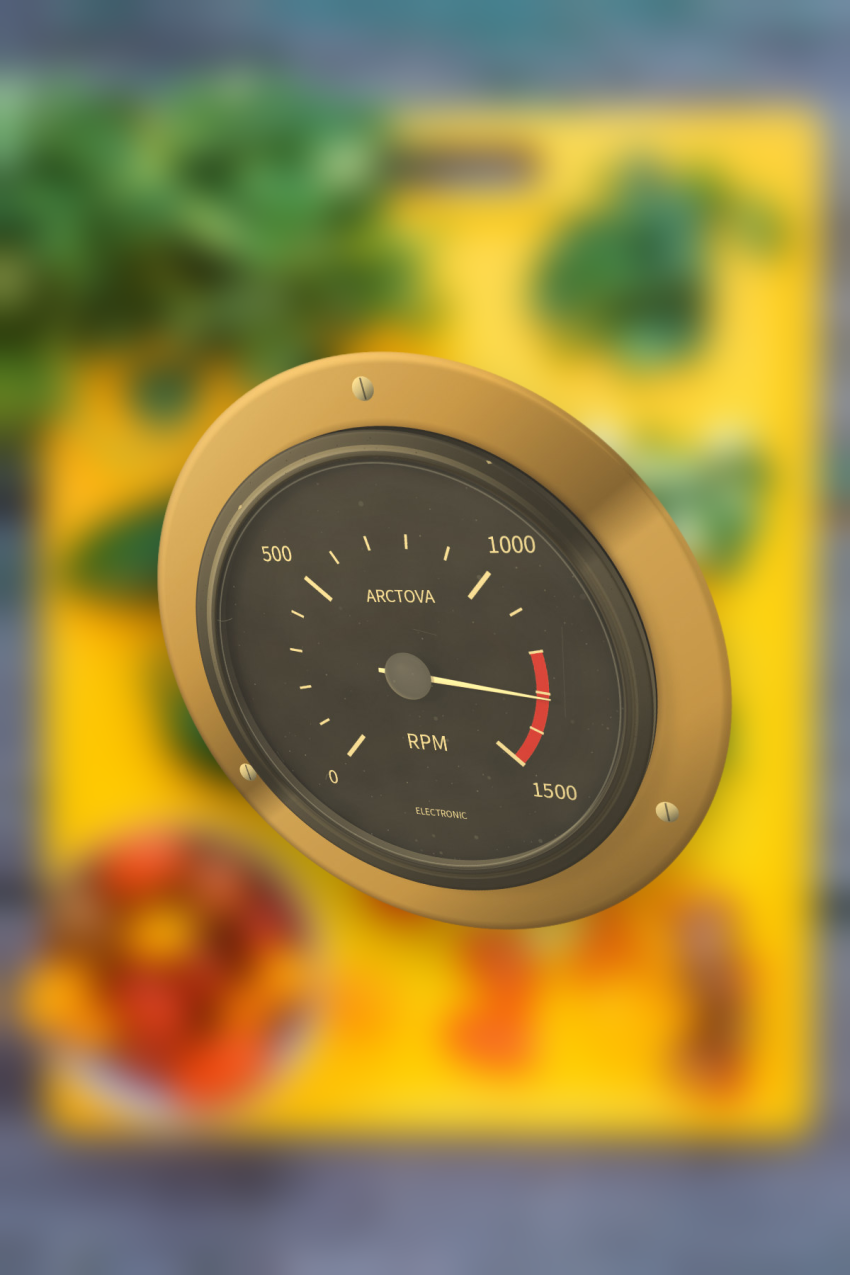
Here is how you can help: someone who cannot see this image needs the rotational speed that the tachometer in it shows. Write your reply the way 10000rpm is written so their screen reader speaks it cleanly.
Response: 1300rpm
